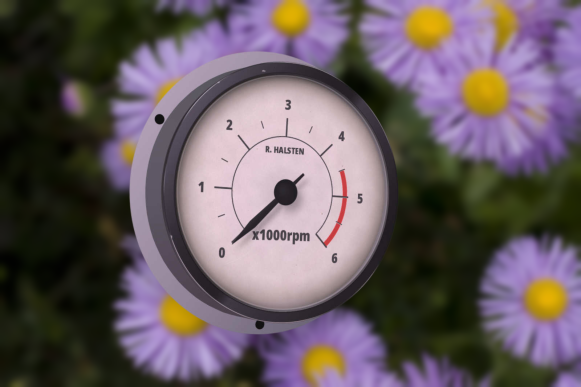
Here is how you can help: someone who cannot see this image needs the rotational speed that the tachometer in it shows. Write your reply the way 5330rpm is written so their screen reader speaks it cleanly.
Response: 0rpm
